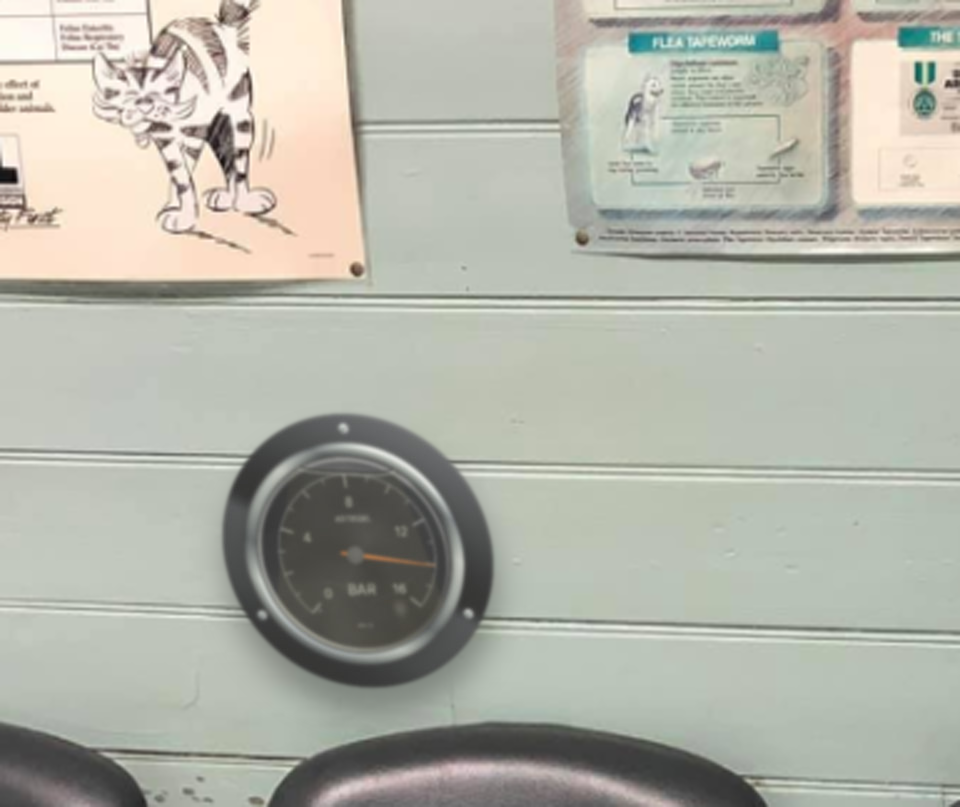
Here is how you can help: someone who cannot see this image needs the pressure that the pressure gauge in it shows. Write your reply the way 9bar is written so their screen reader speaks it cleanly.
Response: 14bar
